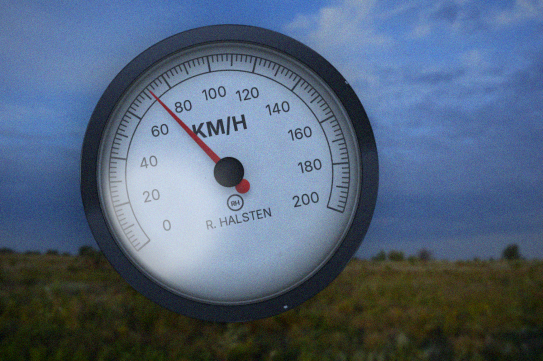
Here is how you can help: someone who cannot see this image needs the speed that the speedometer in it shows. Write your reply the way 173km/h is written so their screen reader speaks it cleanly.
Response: 72km/h
